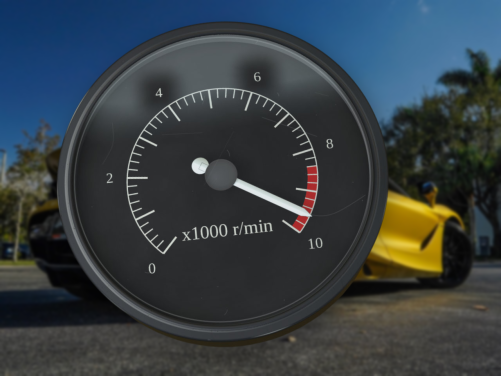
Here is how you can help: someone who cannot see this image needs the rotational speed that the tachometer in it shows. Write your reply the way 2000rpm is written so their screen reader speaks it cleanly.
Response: 9600rpm
